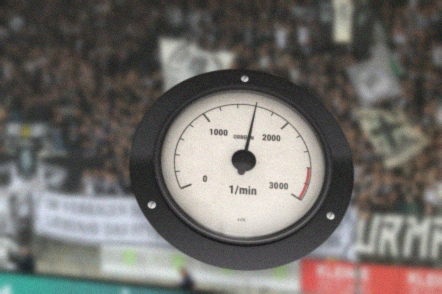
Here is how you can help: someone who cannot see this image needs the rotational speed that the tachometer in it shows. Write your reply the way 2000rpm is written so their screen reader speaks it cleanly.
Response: 1600rpm
